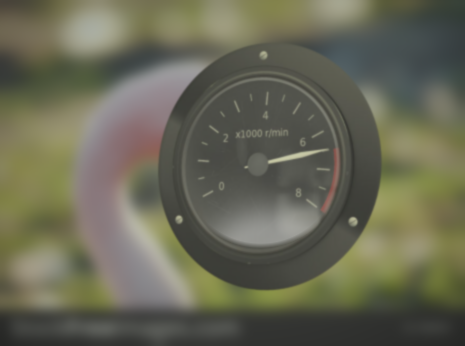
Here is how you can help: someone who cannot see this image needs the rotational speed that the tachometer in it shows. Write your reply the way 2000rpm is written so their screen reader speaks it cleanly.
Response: 6500rpm
